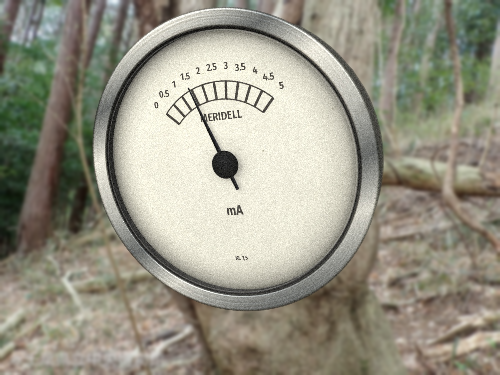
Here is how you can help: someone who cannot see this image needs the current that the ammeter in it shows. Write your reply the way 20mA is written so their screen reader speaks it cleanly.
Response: 1.5mA
